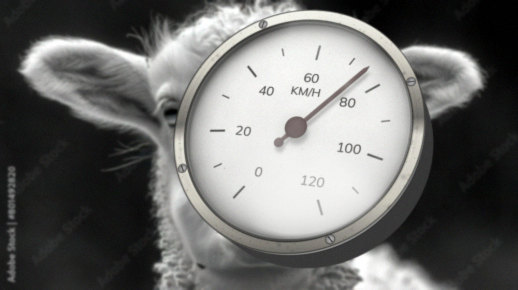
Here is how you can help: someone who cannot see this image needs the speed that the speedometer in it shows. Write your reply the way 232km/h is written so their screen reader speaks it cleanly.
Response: 75km/h
